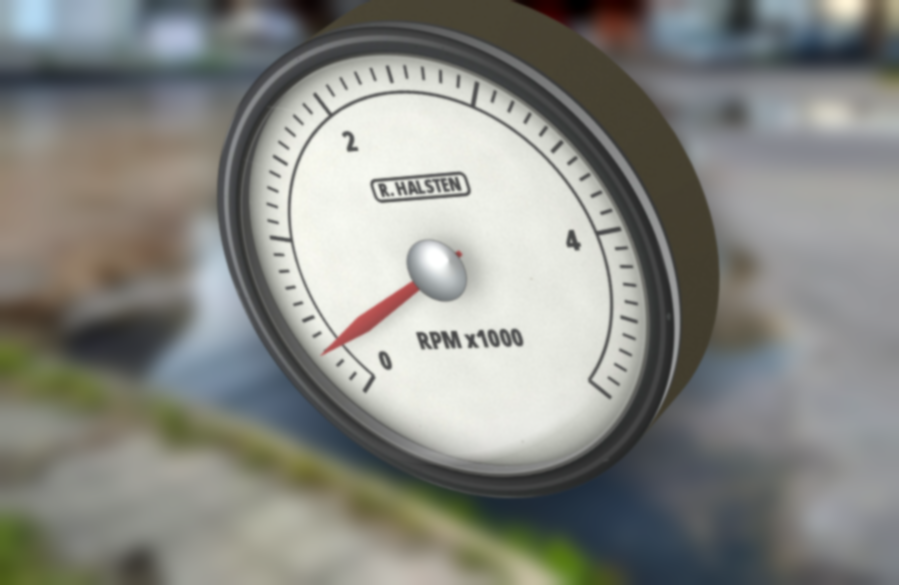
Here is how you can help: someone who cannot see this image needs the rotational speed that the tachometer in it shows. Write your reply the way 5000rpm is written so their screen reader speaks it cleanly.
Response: 300rpm
